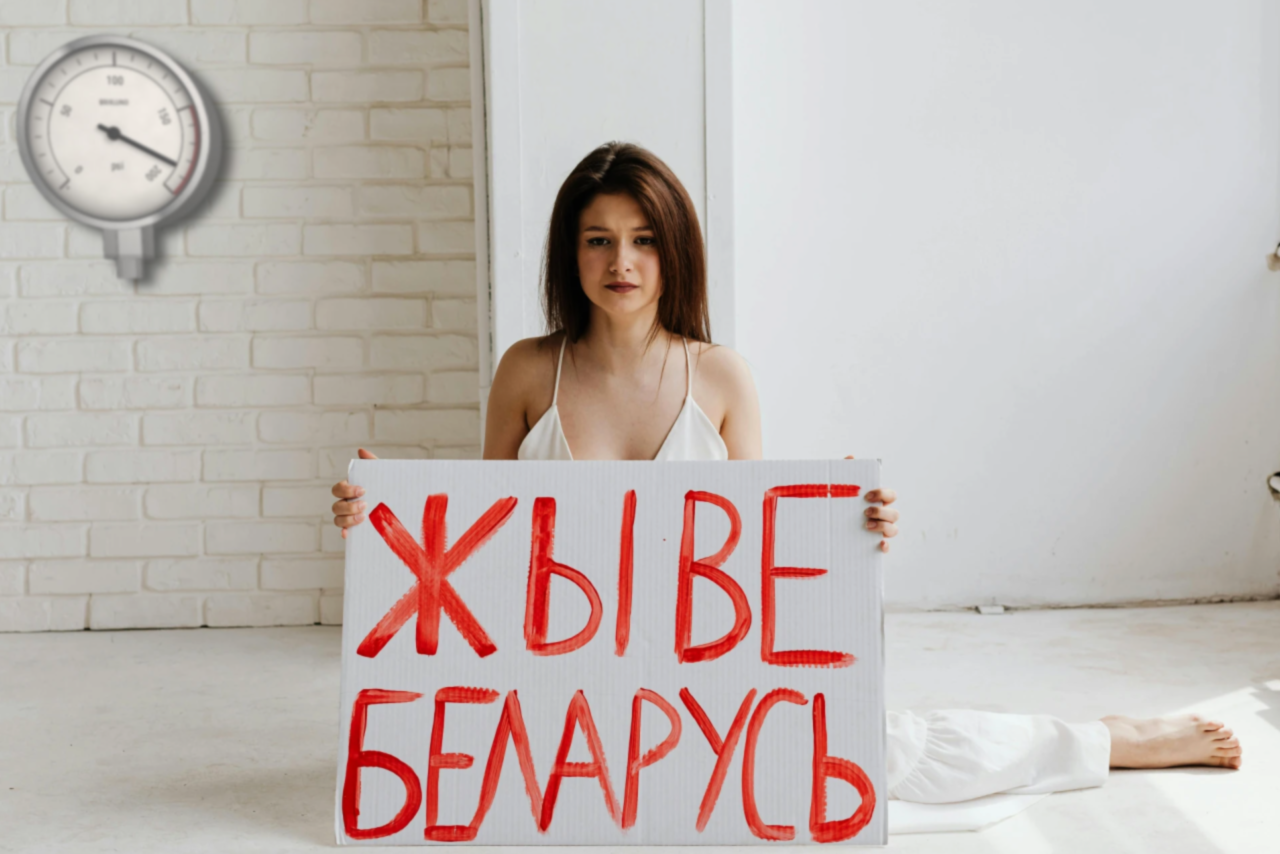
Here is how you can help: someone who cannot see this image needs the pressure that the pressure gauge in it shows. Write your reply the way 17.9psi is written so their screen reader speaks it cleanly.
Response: 185psi
